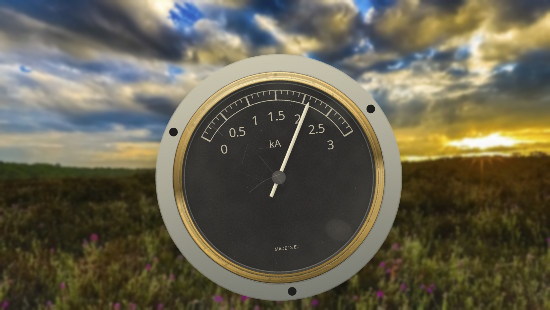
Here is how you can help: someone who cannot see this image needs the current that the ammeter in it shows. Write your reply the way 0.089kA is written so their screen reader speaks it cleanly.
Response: 2.1kA
